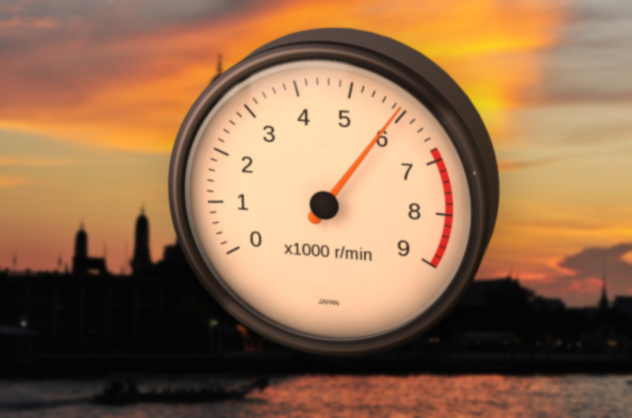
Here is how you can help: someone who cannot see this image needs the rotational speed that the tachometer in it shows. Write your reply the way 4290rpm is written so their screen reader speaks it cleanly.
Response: 5900rpm
